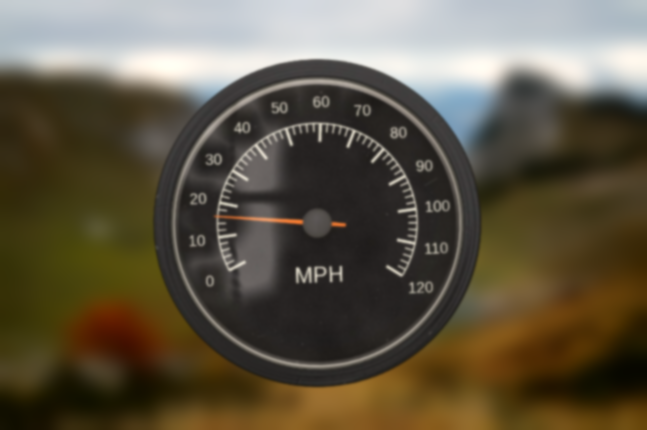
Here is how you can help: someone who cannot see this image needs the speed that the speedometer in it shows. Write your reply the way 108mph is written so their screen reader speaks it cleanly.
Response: 16mph
